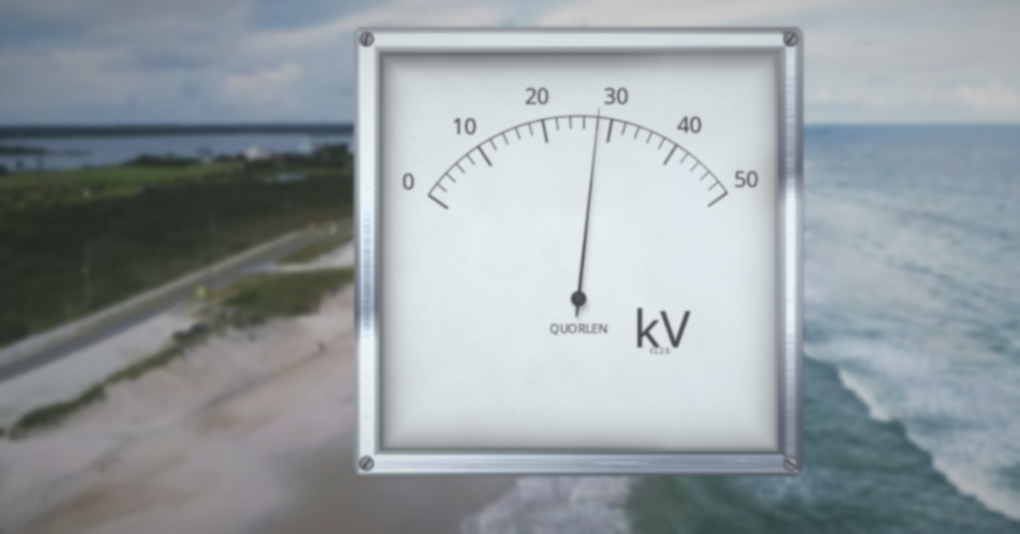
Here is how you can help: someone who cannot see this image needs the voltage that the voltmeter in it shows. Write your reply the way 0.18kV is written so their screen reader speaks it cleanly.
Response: 28kV
